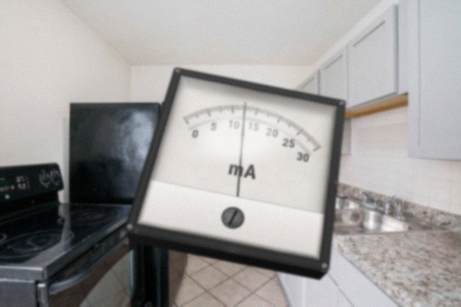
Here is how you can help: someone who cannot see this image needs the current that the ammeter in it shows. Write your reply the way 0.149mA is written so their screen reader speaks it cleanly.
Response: 12.5mA
